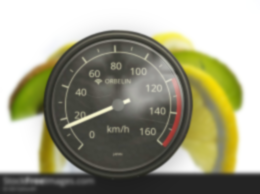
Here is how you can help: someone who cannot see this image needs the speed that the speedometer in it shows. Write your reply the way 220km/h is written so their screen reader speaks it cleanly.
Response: 15km/h
